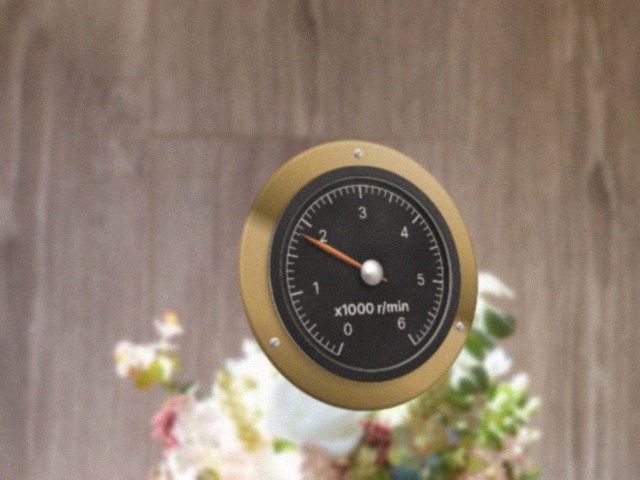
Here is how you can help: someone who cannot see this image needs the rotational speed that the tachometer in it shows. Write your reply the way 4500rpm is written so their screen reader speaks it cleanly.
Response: 1800rpm
